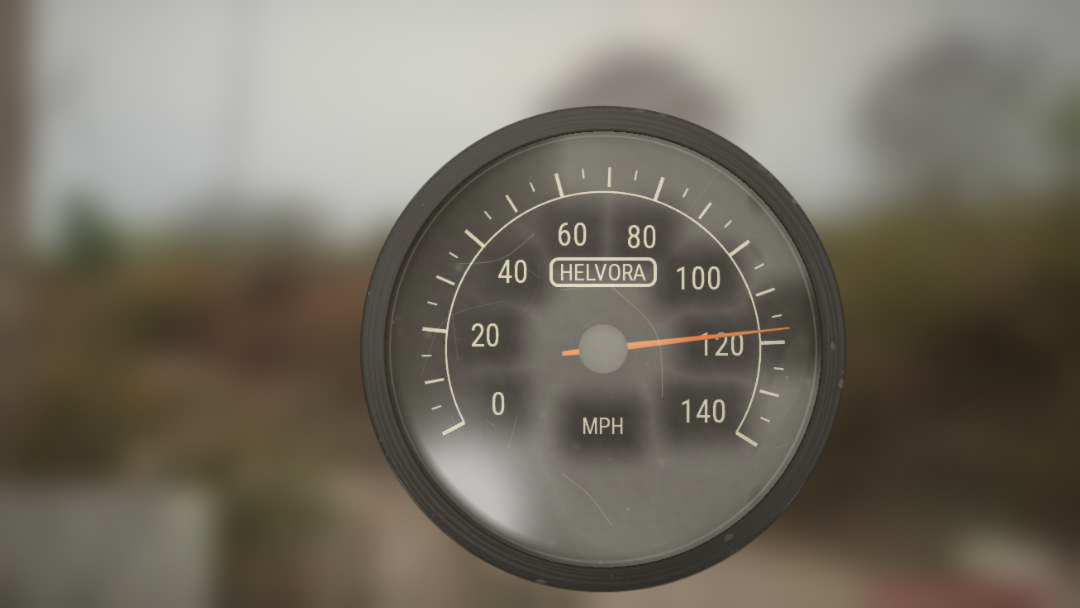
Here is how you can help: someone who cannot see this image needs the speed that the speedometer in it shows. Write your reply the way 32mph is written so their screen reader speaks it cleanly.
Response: 117.5mph
